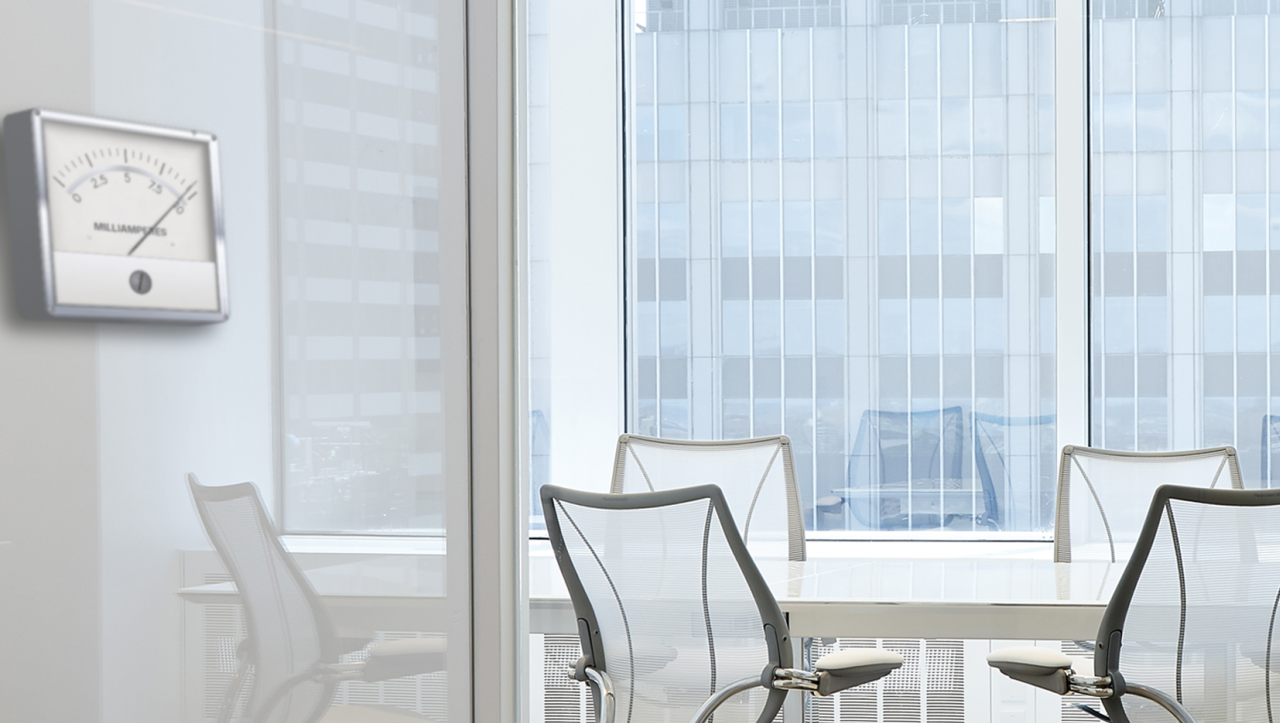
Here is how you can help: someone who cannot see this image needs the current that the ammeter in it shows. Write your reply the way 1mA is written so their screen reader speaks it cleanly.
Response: 9.5mA
